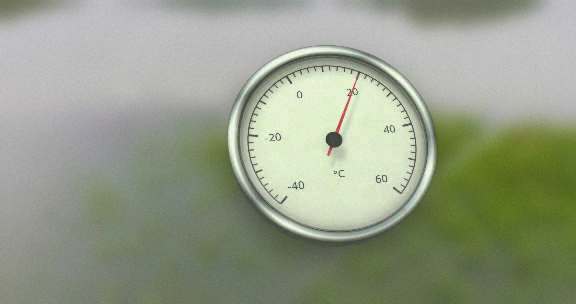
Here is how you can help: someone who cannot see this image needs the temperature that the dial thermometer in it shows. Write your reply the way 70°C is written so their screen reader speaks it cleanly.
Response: 20°C
